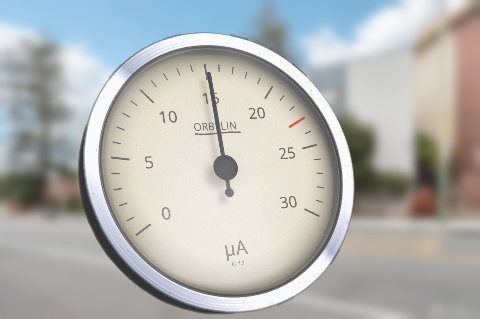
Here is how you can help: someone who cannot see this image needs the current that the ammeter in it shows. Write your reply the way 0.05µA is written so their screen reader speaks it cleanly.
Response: 15µA
